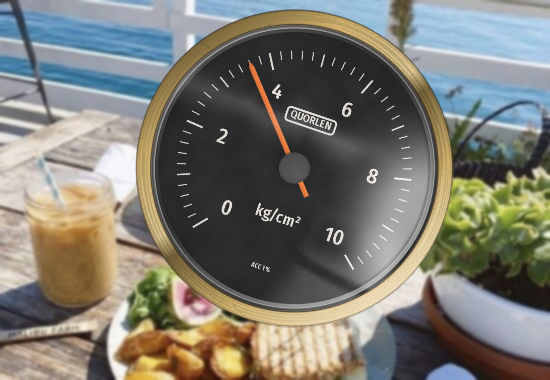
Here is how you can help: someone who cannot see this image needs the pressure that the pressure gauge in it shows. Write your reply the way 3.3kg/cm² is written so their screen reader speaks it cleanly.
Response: 3.6kg/cm²
